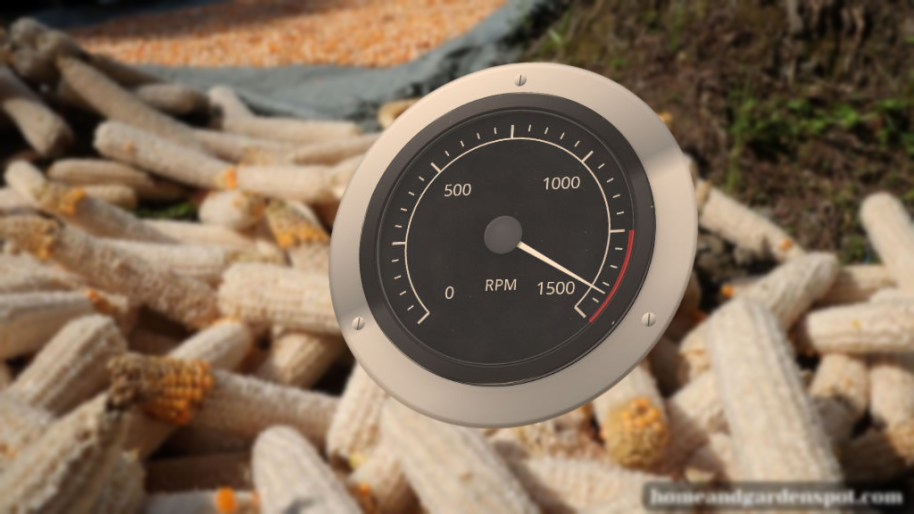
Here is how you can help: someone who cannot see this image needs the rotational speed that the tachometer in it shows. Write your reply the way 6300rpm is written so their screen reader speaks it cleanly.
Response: 1425rpm
